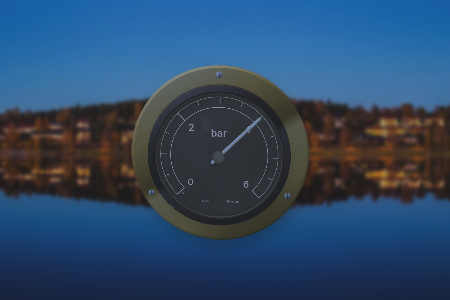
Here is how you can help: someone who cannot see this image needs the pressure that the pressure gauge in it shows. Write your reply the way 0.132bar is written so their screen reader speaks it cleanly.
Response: 4bar
